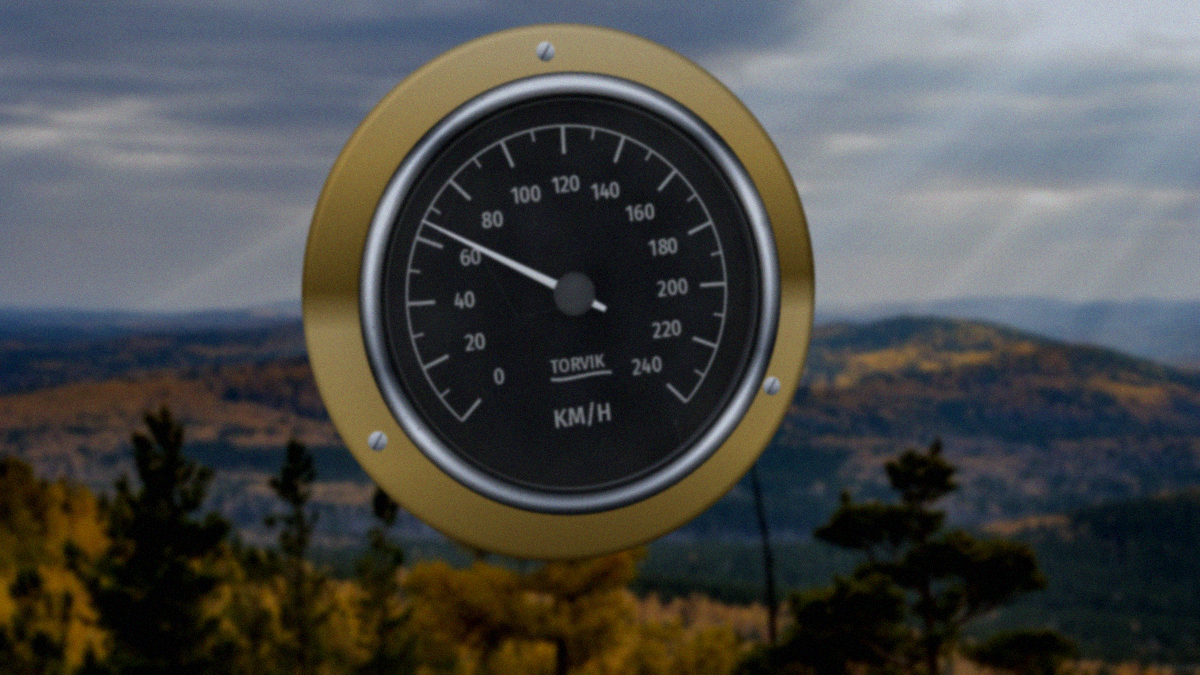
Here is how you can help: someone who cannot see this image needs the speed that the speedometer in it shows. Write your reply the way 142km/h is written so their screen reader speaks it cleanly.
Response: 65km/h
